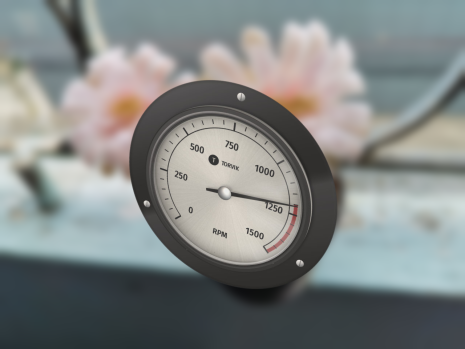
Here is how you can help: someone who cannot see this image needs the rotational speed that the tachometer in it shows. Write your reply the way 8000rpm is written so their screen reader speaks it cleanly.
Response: 1200rpm
